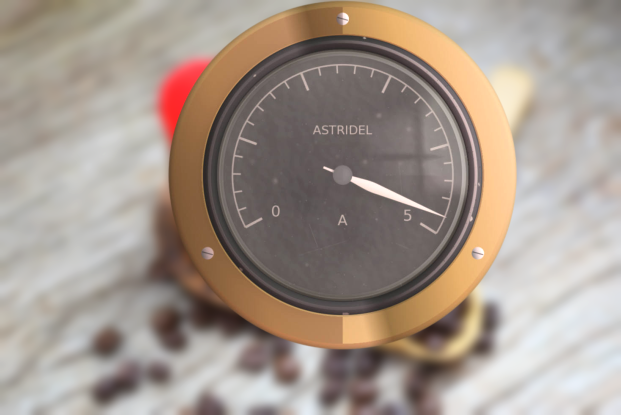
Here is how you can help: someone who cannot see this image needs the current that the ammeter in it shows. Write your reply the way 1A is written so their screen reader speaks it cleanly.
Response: 4.8A
